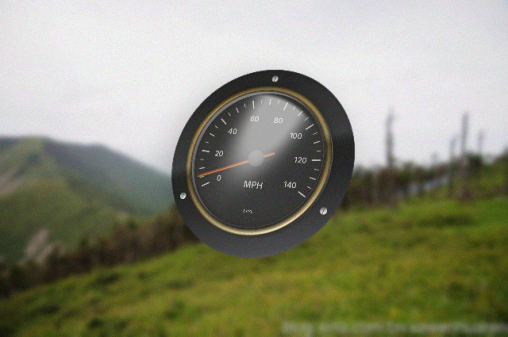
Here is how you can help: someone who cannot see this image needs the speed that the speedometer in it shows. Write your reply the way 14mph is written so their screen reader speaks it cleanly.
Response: 5mph
